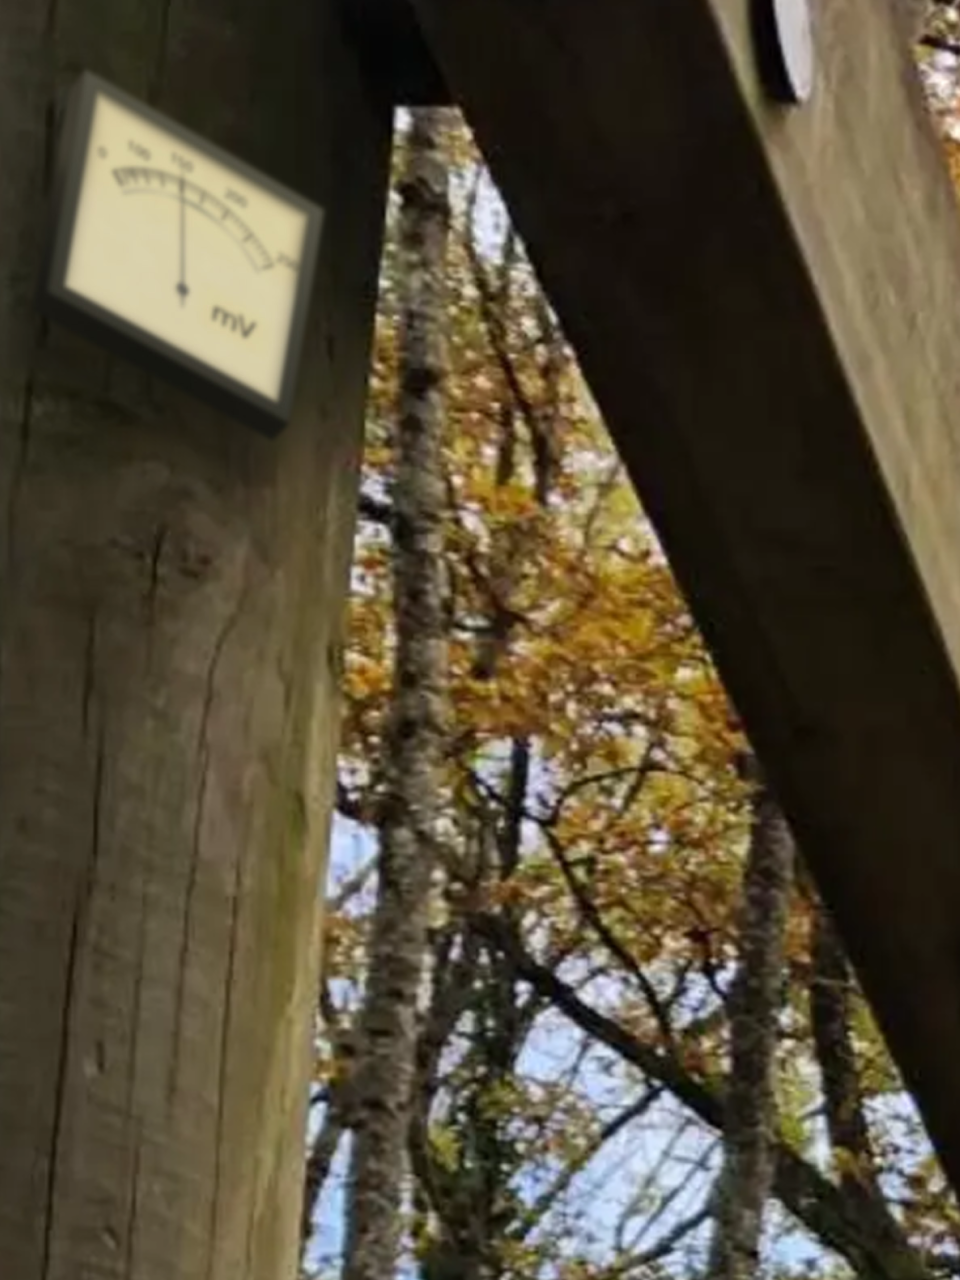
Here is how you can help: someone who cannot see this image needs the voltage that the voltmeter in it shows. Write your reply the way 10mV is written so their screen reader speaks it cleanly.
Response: 150mV
